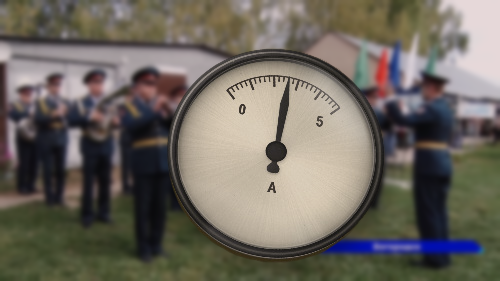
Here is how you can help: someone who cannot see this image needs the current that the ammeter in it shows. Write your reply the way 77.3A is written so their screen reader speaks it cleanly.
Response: 2.6A
